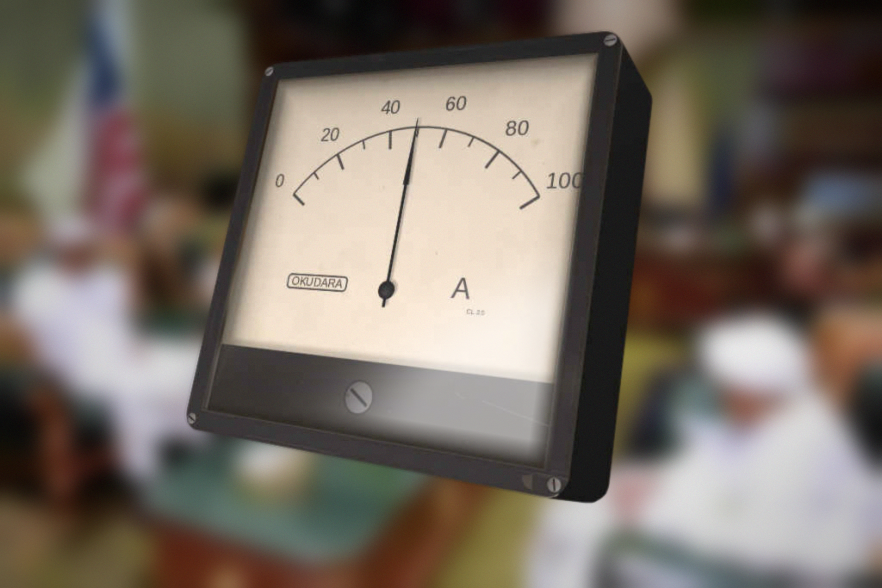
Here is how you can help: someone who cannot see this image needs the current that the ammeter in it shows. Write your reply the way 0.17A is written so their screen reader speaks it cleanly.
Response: 50A
